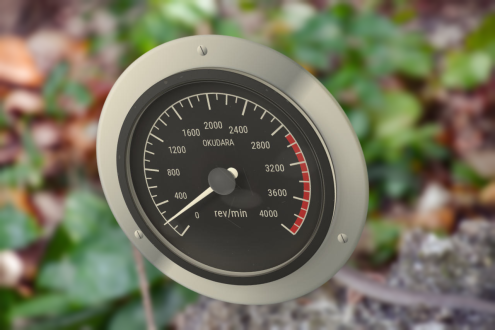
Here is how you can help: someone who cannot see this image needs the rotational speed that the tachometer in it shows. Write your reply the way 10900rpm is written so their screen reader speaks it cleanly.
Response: 200rpm
